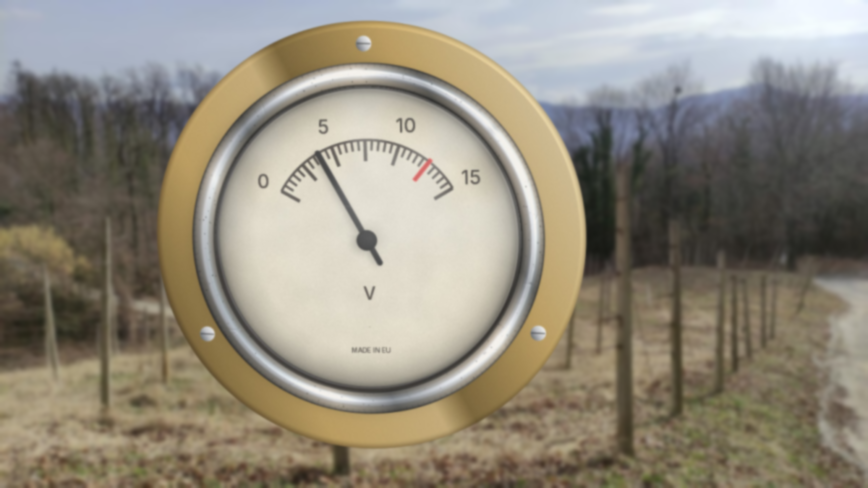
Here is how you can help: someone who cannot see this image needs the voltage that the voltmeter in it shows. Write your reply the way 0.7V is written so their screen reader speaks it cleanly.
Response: 4V
